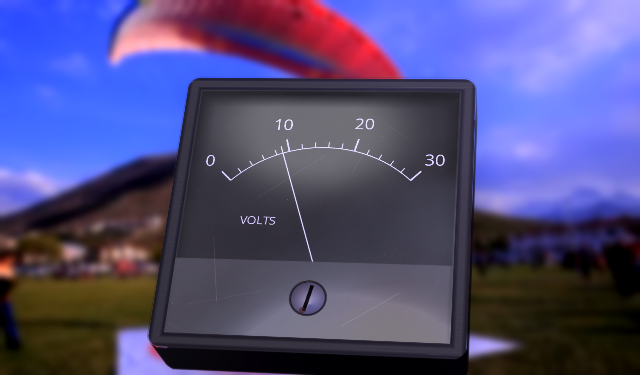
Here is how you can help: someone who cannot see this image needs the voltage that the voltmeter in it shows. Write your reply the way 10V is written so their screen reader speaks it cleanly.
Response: 9V
